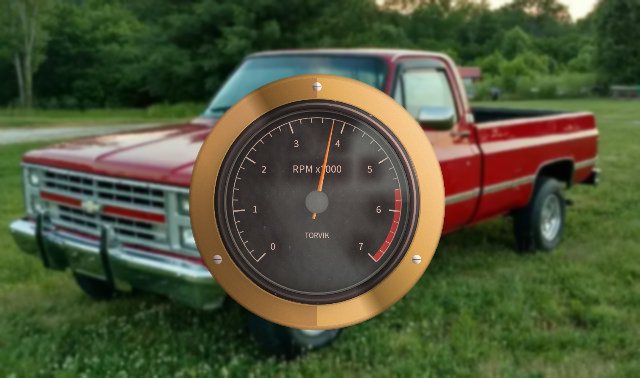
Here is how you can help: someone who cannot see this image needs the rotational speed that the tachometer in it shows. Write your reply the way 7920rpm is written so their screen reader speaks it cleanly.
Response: 3800rpm
